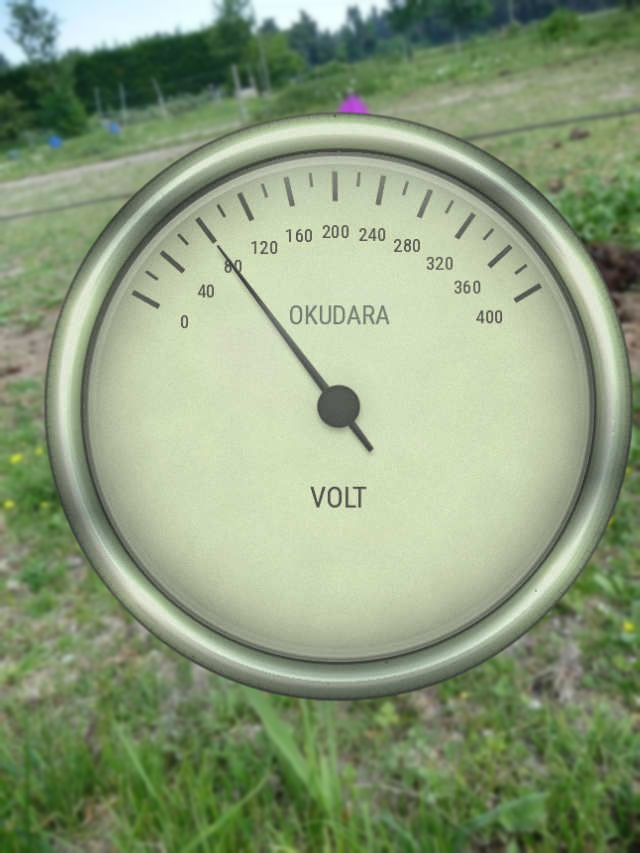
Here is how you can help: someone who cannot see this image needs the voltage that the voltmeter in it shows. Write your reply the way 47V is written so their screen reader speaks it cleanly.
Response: 80V
